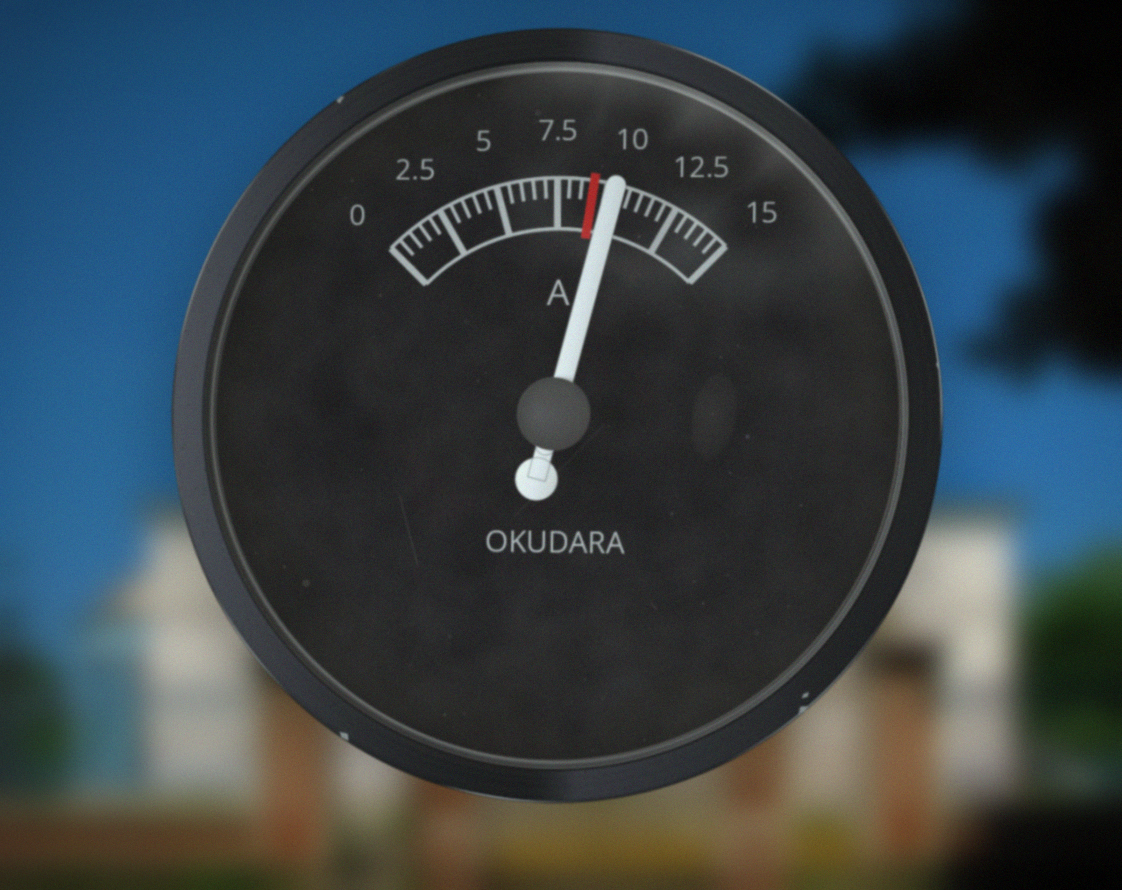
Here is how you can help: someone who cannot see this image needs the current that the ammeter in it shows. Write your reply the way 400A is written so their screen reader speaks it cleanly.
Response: 10A
